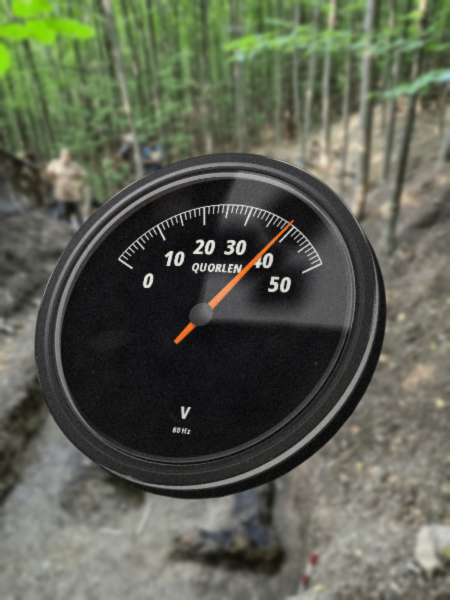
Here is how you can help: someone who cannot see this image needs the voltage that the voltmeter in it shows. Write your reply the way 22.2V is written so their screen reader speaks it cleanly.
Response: 40V
